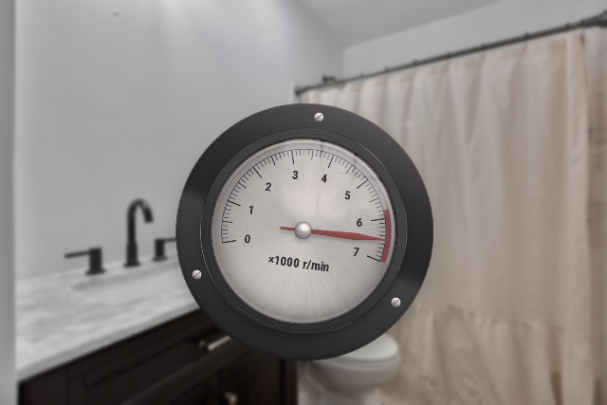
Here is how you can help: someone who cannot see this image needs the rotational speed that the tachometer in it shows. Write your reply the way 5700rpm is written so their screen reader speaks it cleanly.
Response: 6500rpm
